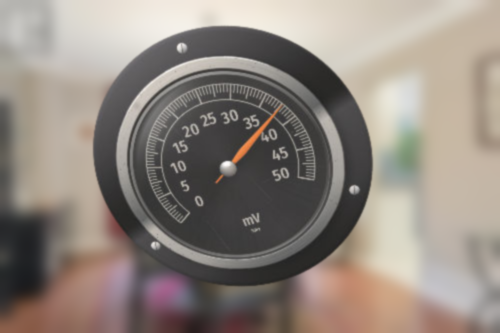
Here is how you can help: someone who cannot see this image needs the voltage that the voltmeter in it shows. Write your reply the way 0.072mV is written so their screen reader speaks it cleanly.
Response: 37.5mV
